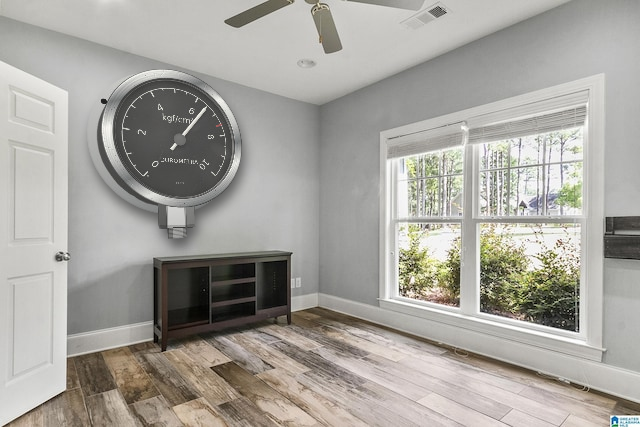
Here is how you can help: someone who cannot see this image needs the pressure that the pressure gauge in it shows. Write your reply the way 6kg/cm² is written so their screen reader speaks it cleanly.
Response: 6.5kg/cm²
